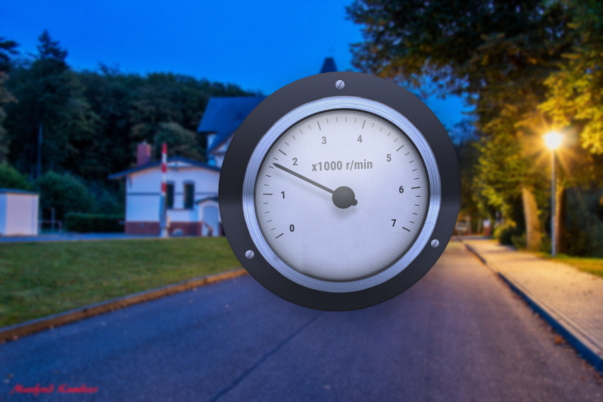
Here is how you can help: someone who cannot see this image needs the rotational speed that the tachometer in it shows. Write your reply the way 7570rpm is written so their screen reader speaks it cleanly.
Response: 1700rpm
